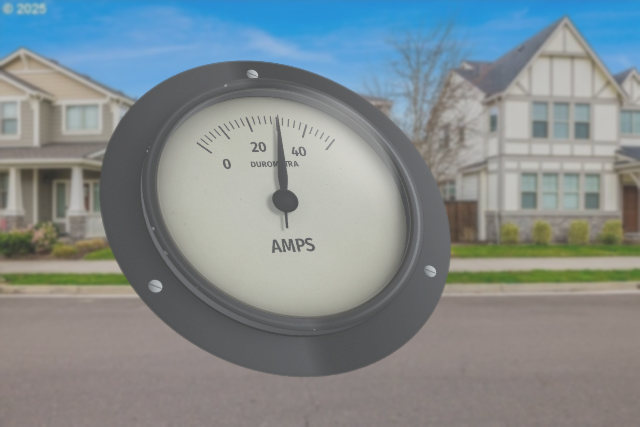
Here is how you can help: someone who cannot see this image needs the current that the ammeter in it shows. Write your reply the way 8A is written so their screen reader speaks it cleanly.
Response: 30A
